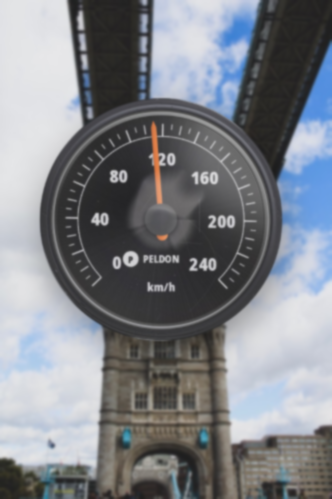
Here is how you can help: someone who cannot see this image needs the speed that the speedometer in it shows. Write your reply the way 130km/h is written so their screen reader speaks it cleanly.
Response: 115km/h
